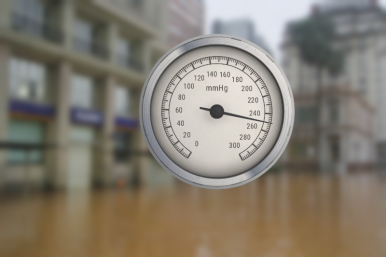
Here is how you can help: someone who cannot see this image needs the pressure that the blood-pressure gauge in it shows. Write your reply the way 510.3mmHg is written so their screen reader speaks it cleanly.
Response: 250mmHg
